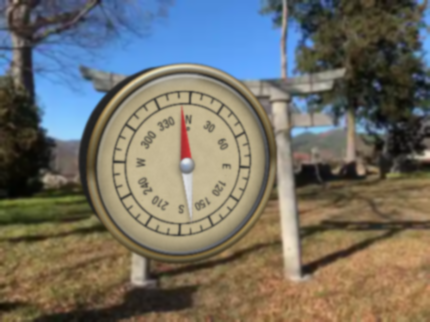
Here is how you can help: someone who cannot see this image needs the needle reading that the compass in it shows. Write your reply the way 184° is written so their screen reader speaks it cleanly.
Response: 350°
